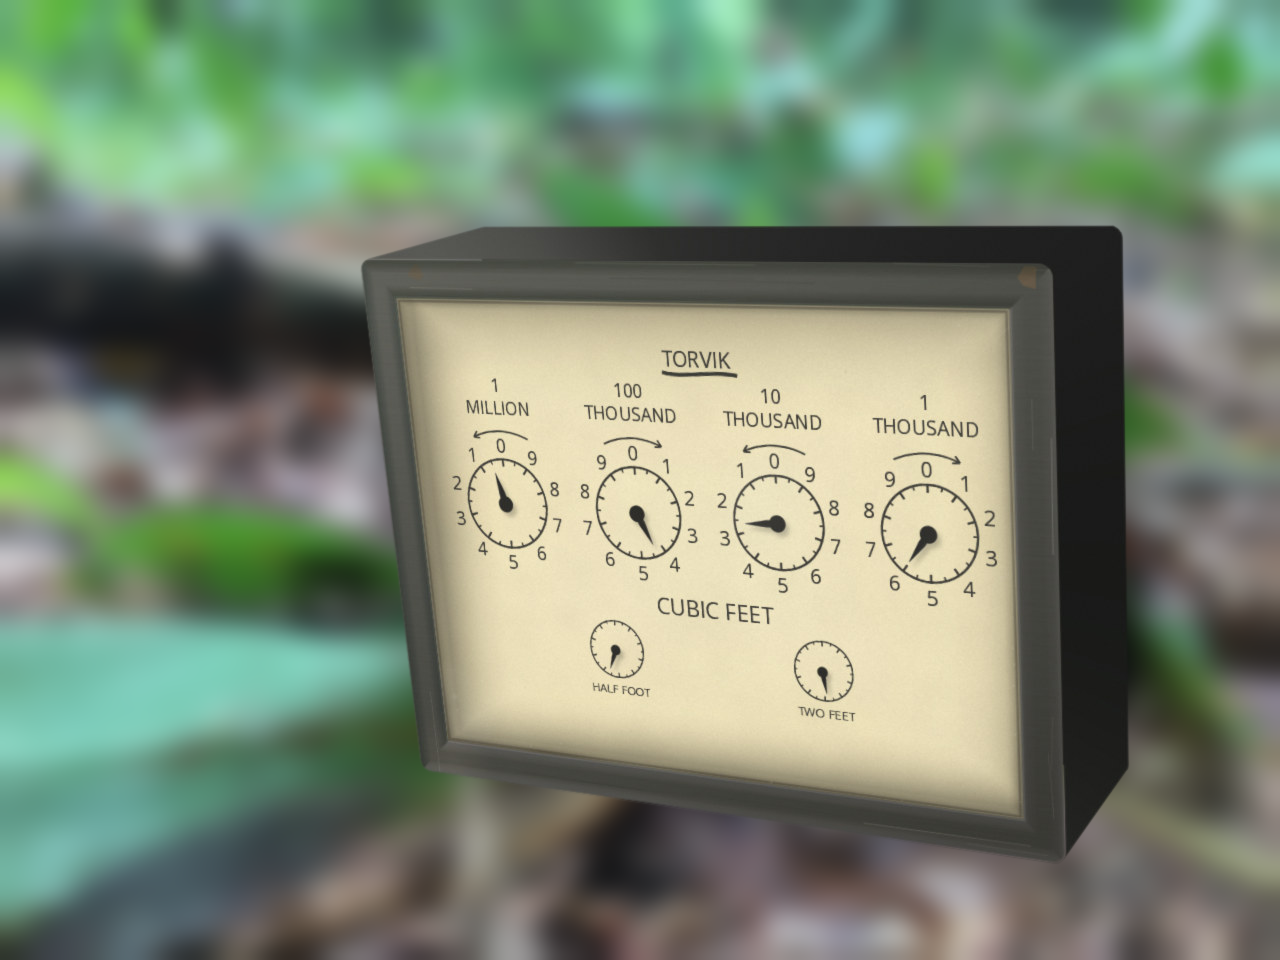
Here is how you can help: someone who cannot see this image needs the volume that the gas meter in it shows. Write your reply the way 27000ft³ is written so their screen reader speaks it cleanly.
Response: 42600ft³
